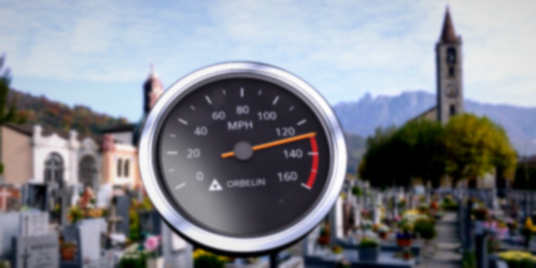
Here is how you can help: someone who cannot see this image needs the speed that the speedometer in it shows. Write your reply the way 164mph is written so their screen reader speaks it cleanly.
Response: 130mph
